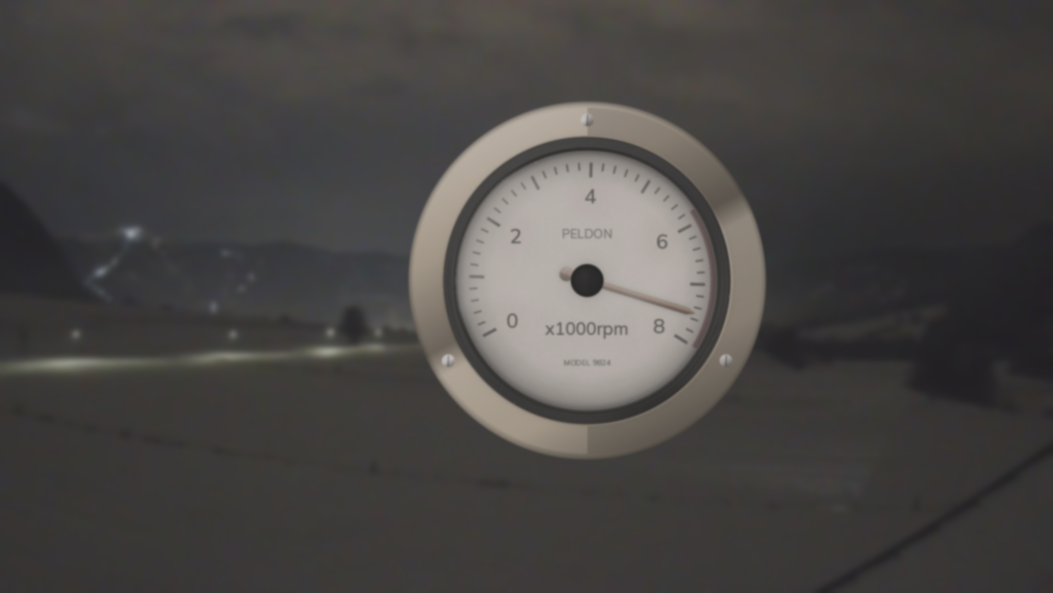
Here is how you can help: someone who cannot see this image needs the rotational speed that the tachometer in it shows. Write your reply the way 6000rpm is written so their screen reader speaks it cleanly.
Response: 7500rpm
